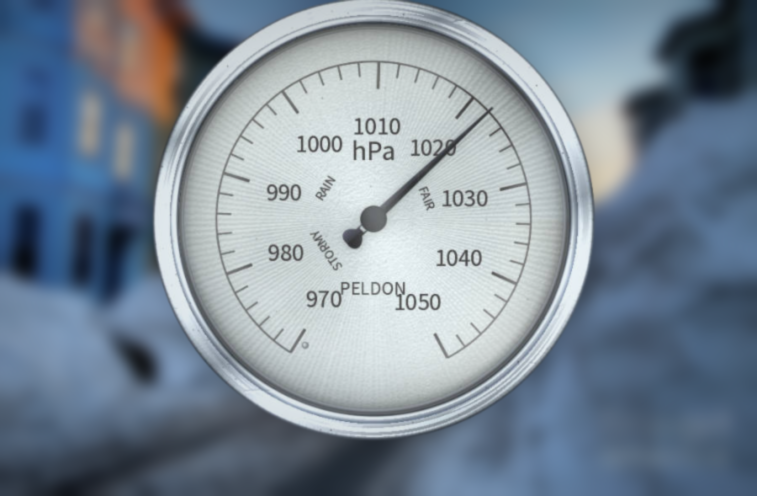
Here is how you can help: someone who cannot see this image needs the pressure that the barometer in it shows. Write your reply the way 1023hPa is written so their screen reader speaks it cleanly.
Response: 1022hPa
